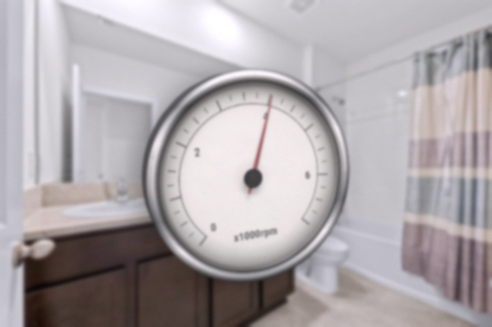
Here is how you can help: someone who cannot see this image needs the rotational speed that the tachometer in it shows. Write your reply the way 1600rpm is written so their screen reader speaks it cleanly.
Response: 4000rpm
